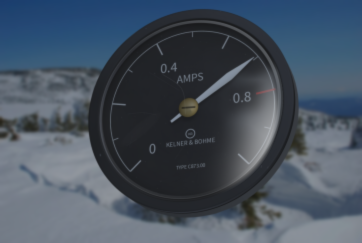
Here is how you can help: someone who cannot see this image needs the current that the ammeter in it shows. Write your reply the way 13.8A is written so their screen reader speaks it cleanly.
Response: 0.7A
